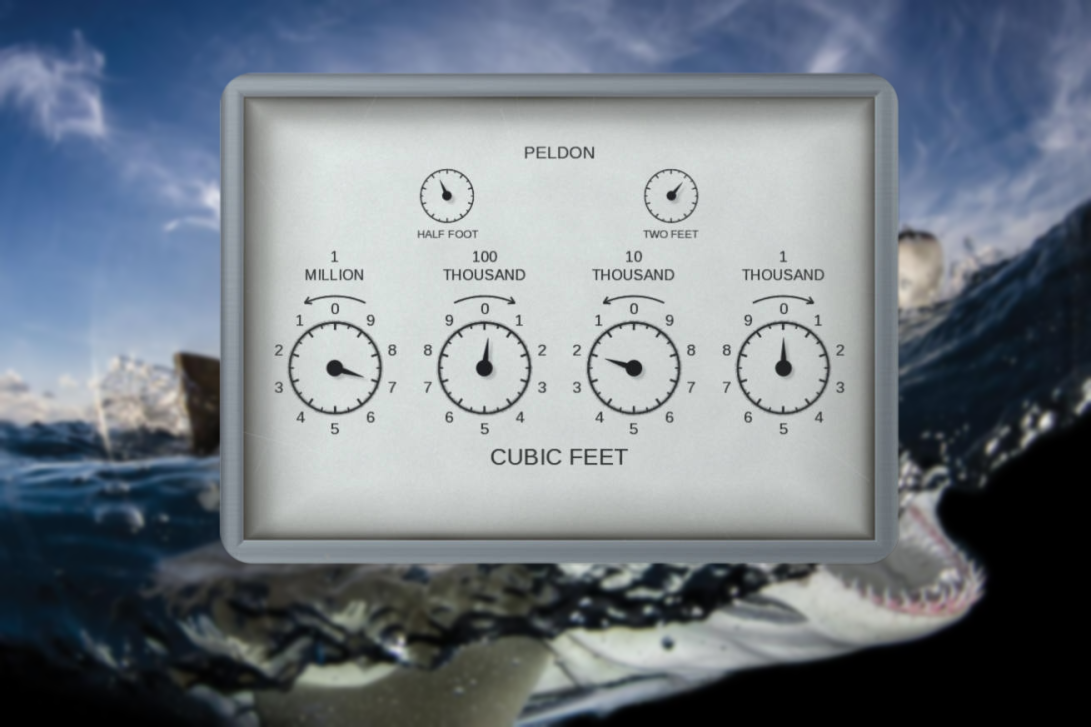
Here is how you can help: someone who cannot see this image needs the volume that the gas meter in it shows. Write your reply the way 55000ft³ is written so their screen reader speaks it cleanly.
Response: 702000ft³
